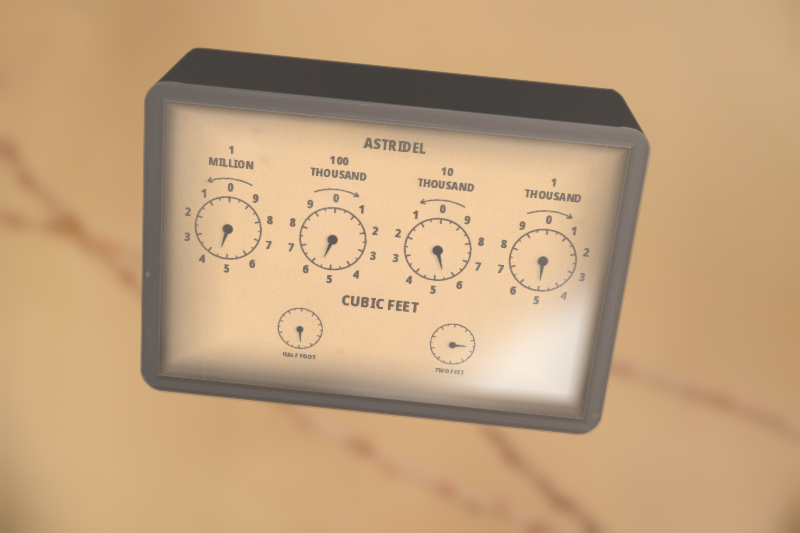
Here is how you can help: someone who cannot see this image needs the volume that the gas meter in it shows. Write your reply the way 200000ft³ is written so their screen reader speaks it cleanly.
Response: 455500ft³
